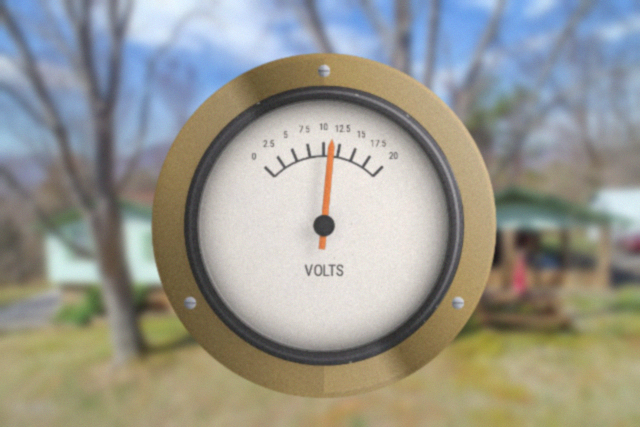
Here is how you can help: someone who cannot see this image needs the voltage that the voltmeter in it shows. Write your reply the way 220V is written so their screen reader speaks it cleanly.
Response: 11.25V
